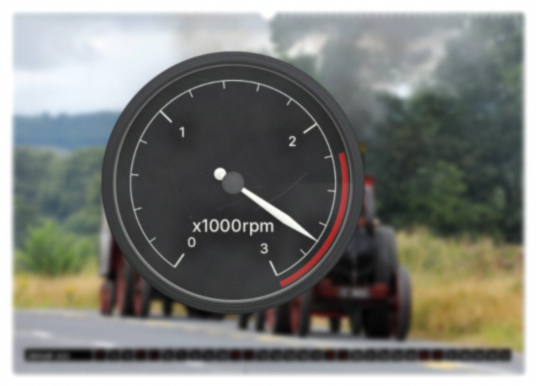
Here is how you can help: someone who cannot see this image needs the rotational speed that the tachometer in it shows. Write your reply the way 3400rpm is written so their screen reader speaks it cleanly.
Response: 2700rpm
